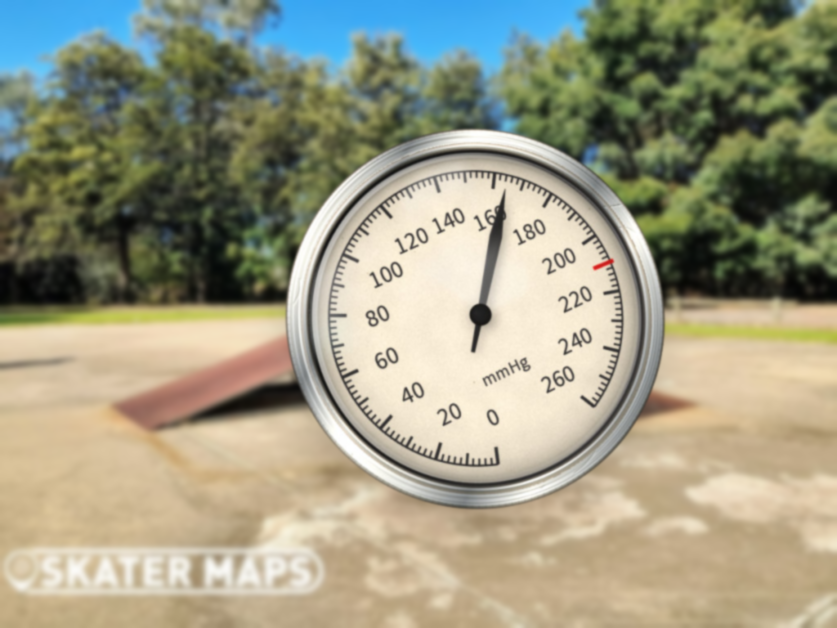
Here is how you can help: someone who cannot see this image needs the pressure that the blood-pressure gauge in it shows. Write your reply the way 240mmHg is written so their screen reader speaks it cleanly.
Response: 164mmHg
